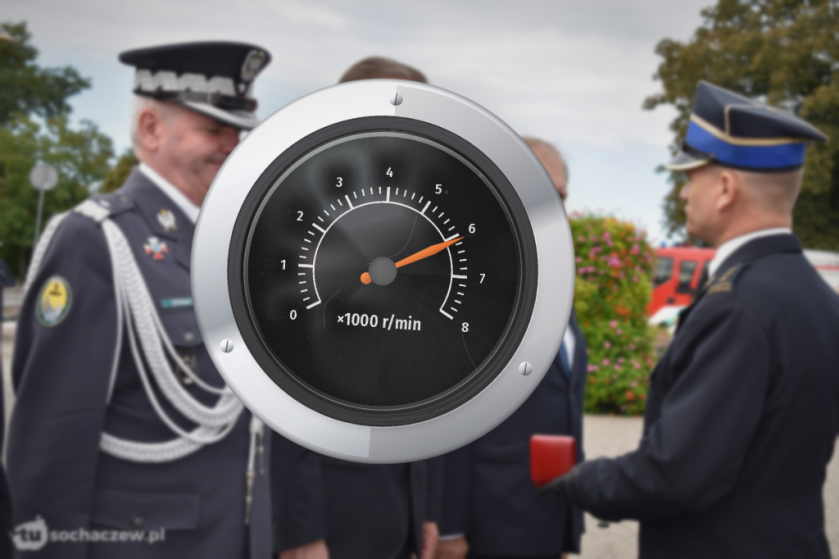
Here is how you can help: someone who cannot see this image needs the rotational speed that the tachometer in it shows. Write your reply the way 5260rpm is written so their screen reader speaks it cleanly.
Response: 6100rpm
